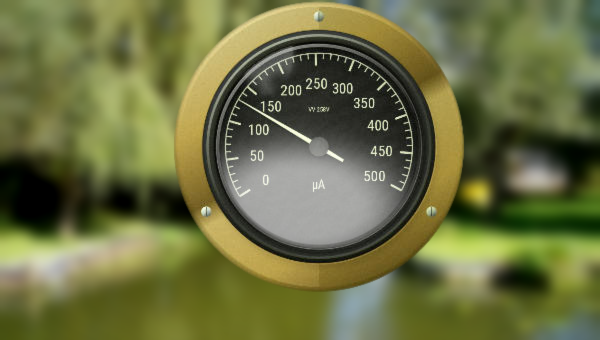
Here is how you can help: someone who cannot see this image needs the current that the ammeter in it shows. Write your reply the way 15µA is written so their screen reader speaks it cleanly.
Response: 130µA
